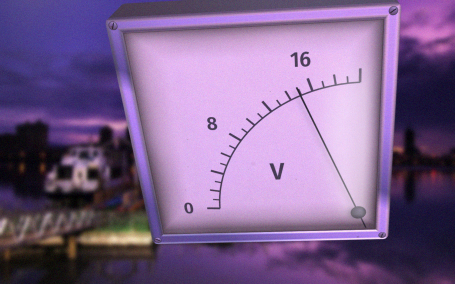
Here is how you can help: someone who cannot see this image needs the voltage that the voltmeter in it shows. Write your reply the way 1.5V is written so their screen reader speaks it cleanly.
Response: 15V
